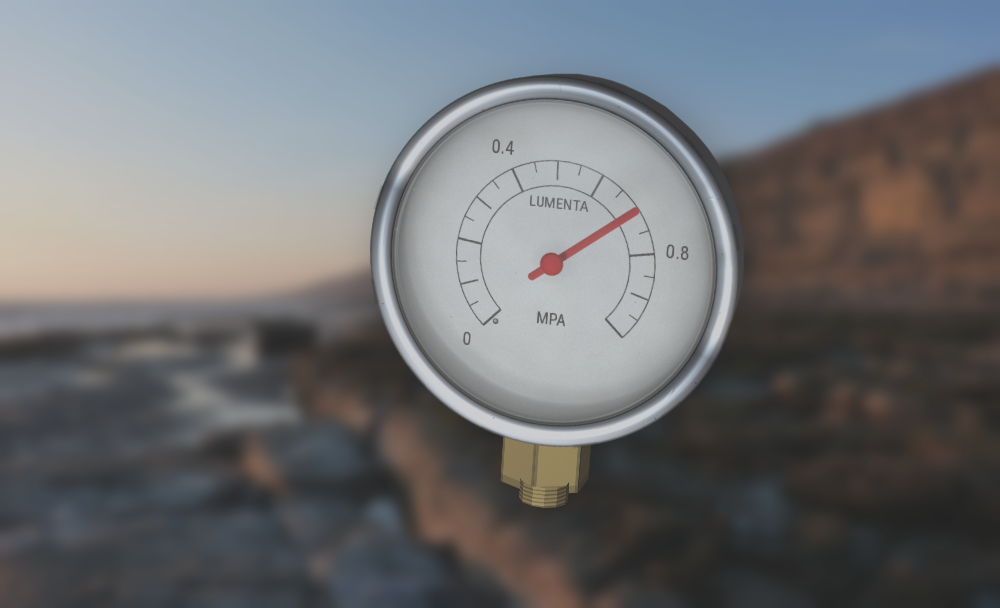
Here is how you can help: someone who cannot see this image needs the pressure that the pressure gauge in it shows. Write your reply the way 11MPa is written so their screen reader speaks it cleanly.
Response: 0.7MPa
